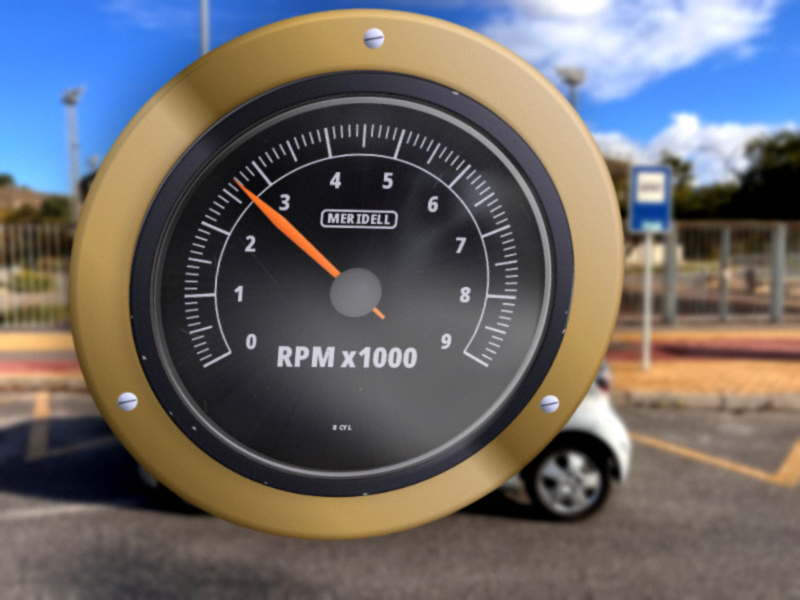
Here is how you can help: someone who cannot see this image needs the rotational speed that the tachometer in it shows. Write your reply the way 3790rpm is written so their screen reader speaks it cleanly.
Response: 2700rpm
